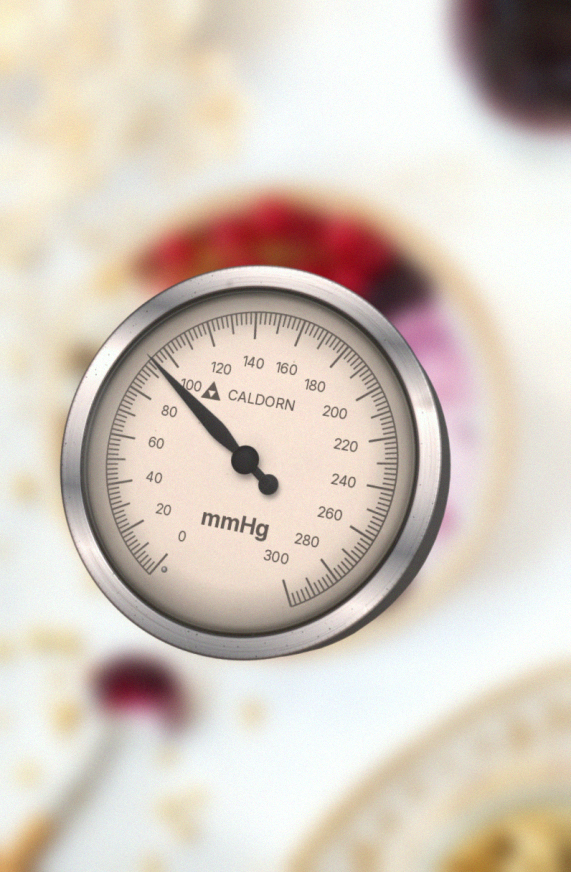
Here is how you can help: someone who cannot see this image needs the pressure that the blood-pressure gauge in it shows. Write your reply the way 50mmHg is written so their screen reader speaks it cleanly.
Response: 94mmHg
